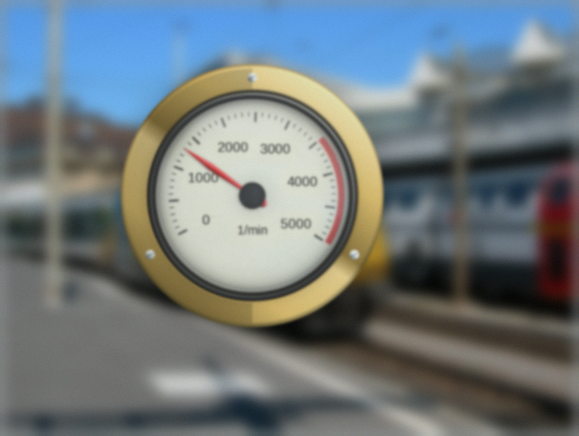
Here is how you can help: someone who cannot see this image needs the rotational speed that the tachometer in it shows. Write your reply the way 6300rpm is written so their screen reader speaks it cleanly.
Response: 1300rpm
